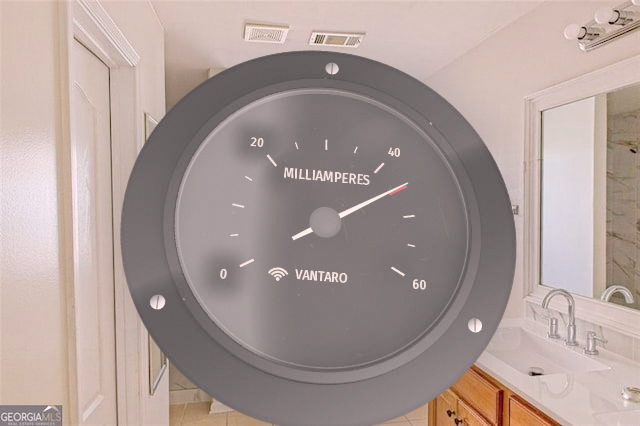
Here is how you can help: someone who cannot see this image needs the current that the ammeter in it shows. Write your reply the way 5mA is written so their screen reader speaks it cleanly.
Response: 45mA
